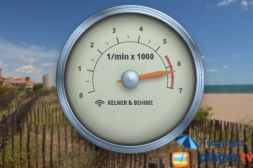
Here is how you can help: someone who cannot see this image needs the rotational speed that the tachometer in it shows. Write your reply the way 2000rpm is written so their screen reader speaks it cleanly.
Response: 6250rpm
